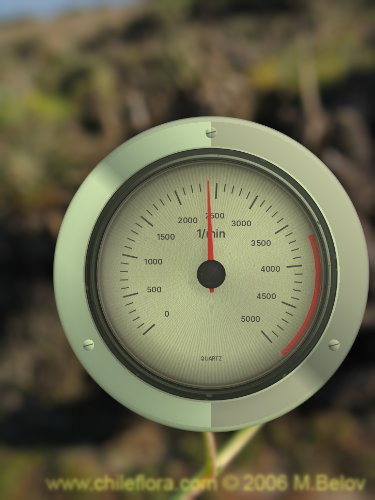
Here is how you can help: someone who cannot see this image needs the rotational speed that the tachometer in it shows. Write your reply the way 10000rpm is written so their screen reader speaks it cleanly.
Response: 2400rpm
